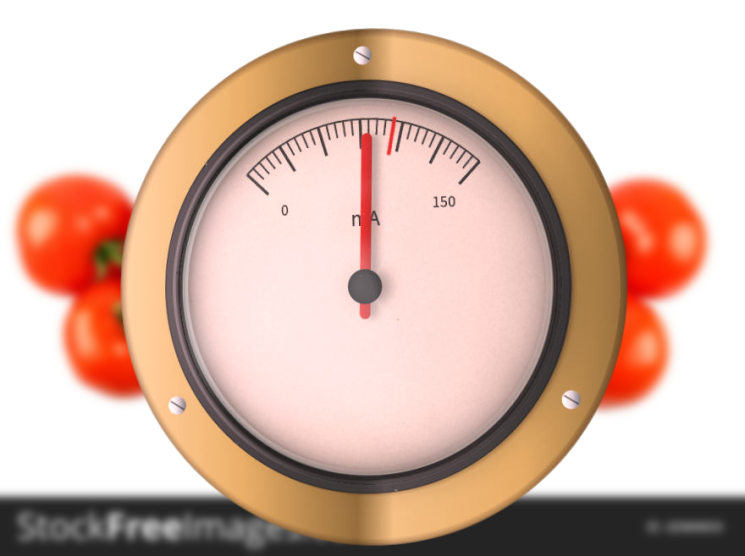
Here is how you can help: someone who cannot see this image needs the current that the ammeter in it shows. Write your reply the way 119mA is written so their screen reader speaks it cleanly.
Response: 80mA
